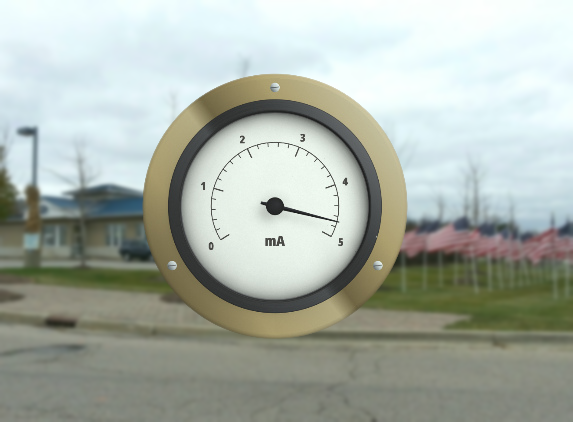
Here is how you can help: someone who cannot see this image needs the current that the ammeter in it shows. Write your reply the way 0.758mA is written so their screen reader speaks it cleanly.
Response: 4.7mA
